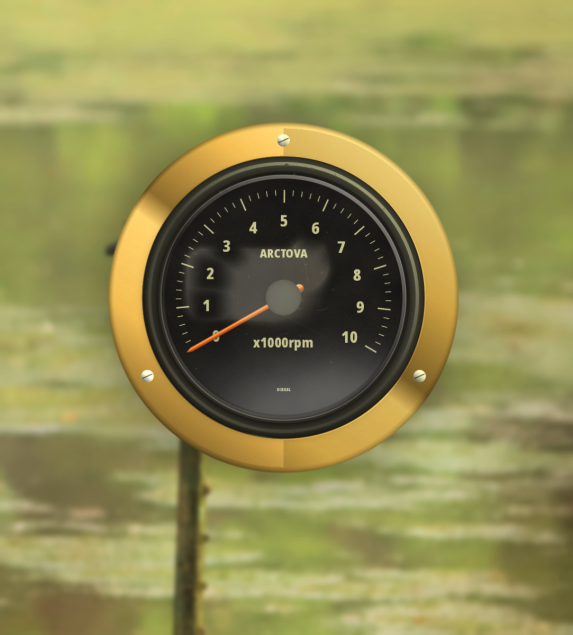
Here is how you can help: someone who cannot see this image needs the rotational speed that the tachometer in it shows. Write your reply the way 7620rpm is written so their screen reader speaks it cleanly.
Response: 0rpm
